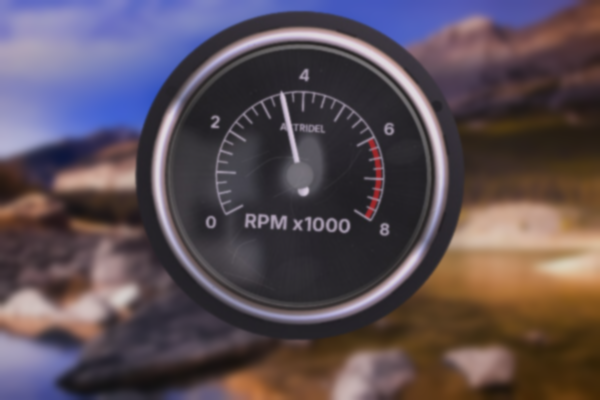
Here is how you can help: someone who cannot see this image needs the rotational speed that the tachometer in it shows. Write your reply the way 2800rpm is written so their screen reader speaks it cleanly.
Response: 3500rpm
